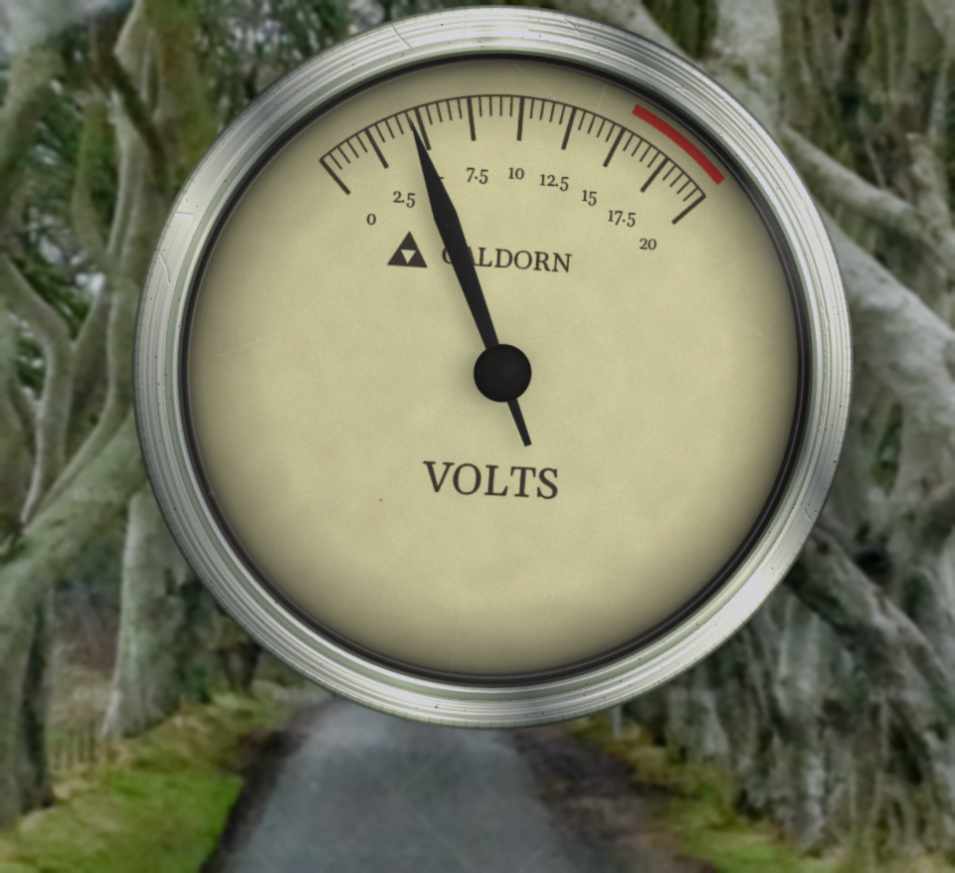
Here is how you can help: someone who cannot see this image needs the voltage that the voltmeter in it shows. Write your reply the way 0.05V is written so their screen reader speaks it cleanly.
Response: 4.5V
